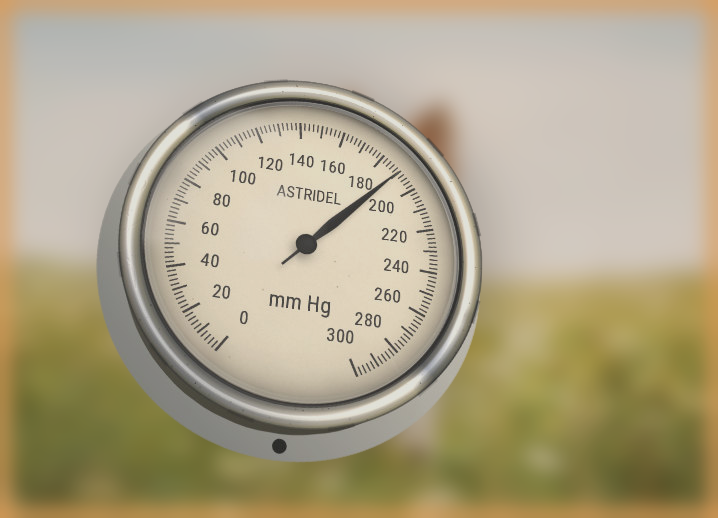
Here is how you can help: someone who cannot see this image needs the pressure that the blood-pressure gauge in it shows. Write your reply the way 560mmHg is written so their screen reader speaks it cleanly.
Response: 190mmHg
